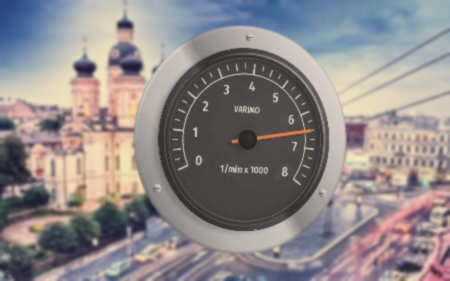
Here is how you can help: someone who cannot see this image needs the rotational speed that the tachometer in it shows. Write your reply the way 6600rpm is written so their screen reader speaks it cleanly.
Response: 6500rpm
